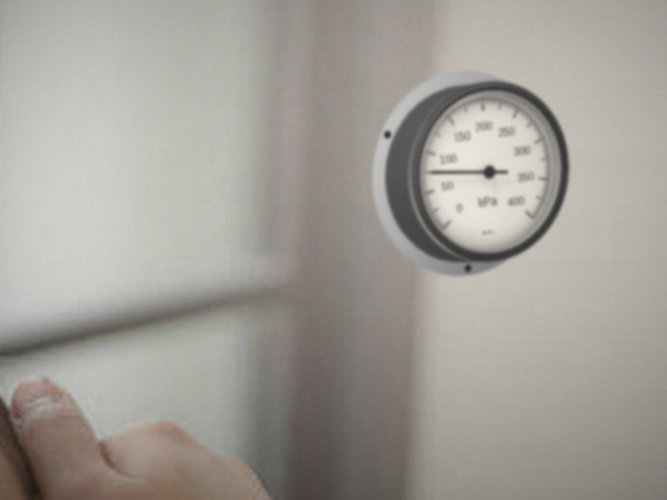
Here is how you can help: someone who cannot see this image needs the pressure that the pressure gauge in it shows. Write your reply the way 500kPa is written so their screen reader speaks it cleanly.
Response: 75kPa
